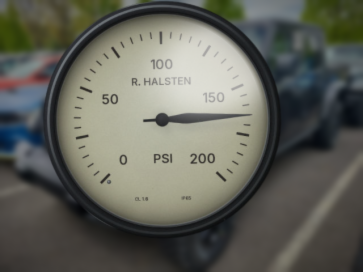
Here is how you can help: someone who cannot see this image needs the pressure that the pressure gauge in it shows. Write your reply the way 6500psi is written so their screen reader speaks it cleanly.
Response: 165psi
